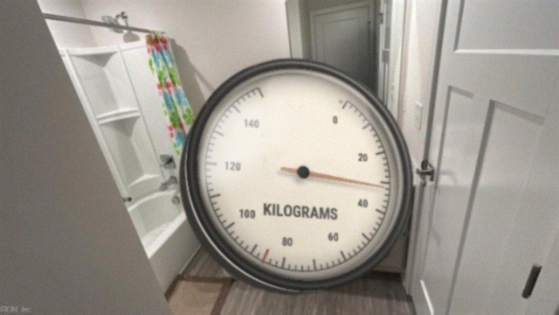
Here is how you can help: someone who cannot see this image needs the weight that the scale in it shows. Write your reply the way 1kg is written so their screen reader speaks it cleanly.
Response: 32kg
